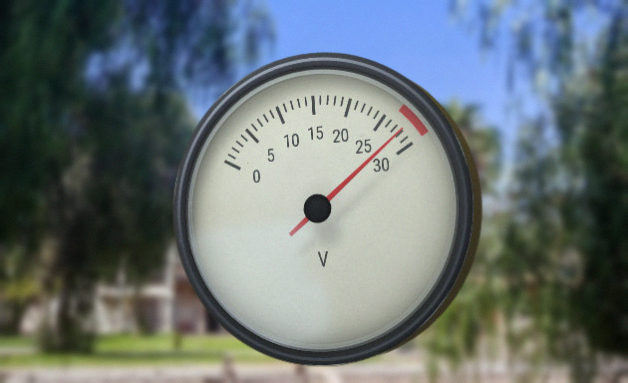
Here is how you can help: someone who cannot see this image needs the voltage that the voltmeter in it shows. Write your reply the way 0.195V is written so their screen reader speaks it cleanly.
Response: 28V
